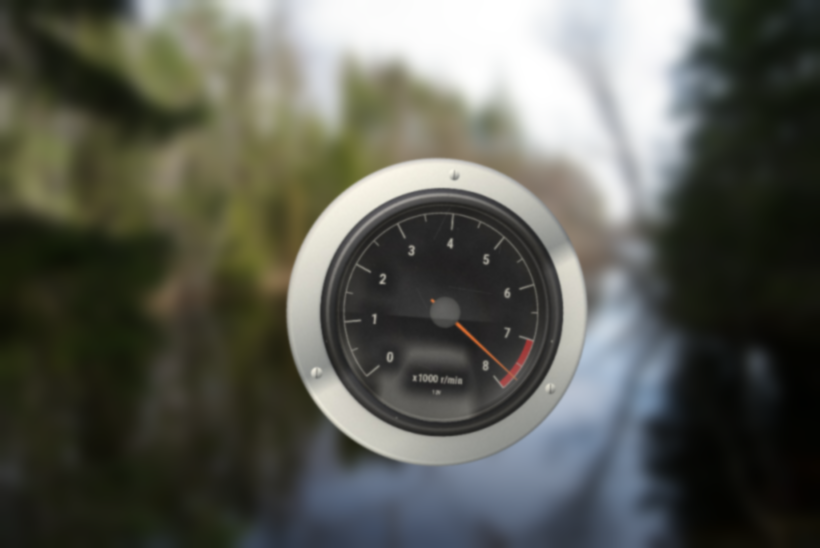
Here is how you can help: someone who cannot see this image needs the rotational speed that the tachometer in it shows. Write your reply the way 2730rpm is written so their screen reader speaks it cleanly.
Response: 7750rpm
